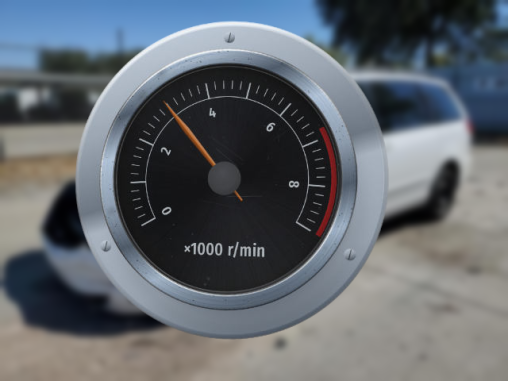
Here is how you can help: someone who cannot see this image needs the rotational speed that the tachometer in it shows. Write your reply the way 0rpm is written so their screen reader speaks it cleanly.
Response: 3000rpm
